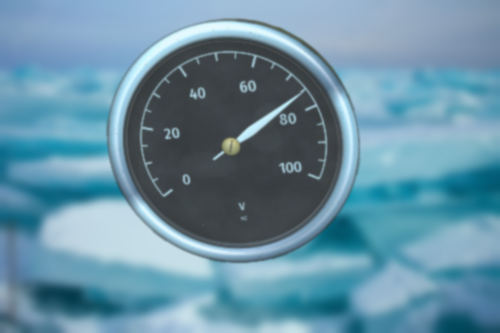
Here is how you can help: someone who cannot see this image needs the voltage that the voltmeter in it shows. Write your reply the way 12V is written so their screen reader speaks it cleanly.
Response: 75V
